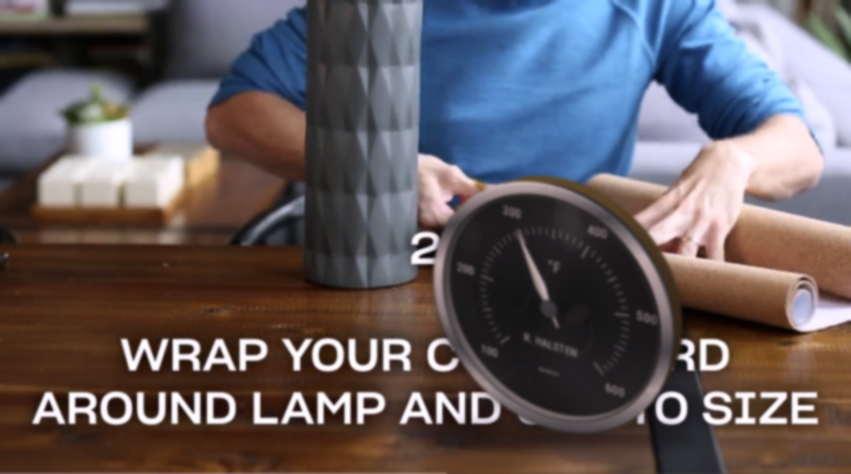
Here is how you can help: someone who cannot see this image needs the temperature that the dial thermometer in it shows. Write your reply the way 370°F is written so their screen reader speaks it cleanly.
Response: 300°F
